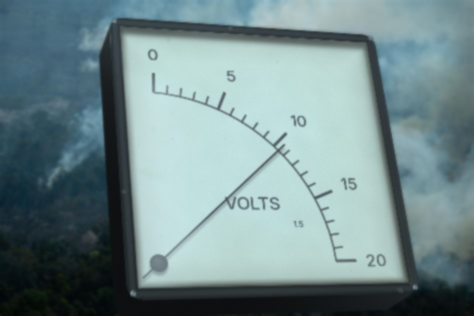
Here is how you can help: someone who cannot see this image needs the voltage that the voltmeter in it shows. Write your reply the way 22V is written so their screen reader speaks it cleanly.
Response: 10.5V
